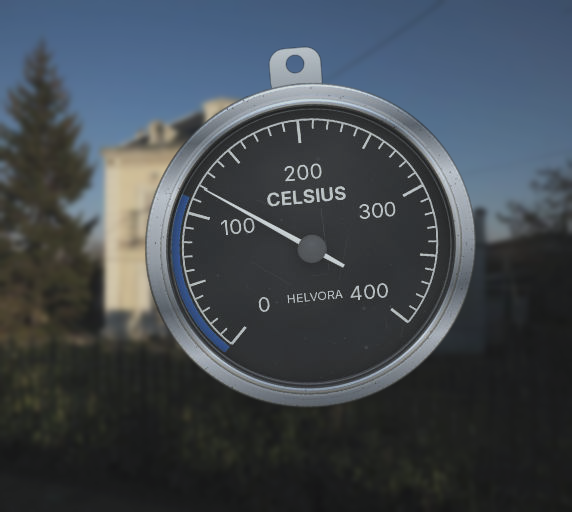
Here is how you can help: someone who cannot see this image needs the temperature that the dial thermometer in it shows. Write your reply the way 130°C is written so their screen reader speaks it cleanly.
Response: 120°C
